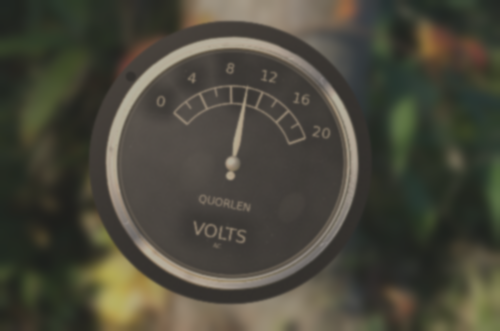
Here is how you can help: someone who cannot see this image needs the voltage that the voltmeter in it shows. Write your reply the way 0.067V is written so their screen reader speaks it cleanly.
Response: 10V
